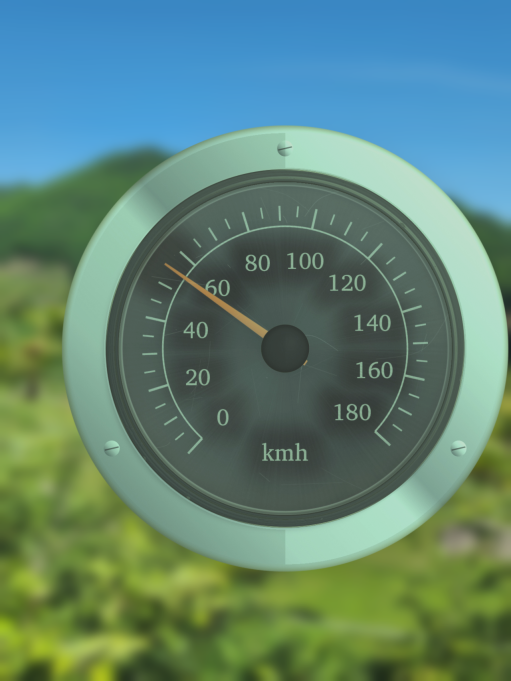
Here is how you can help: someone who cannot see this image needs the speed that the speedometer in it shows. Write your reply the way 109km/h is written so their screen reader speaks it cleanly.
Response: 55km/h
